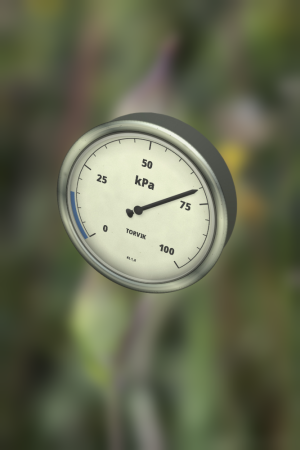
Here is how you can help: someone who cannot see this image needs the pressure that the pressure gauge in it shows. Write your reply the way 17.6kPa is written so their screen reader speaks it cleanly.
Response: 70kPa
